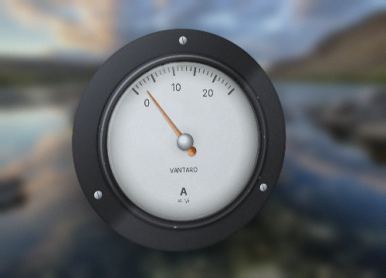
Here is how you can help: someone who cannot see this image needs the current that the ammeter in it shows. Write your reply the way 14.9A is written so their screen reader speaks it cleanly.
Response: 2A
